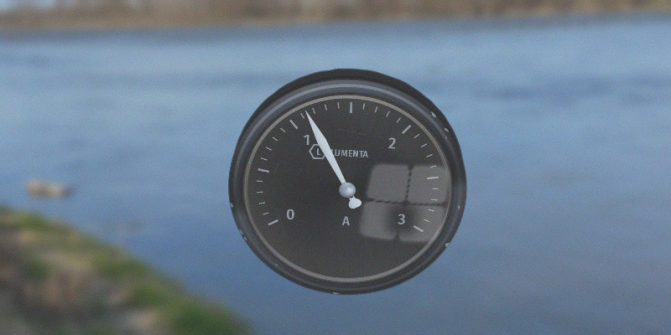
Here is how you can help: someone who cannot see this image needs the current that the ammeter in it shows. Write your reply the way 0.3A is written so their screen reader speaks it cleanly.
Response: 1.15A
